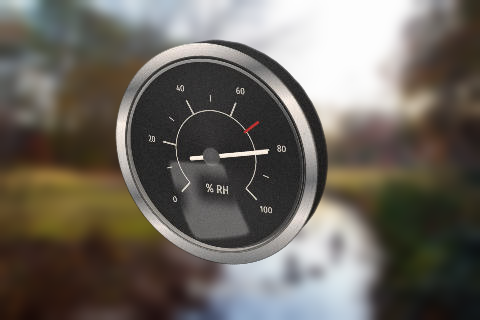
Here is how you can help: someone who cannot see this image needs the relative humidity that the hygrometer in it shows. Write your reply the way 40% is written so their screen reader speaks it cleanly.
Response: 80%
